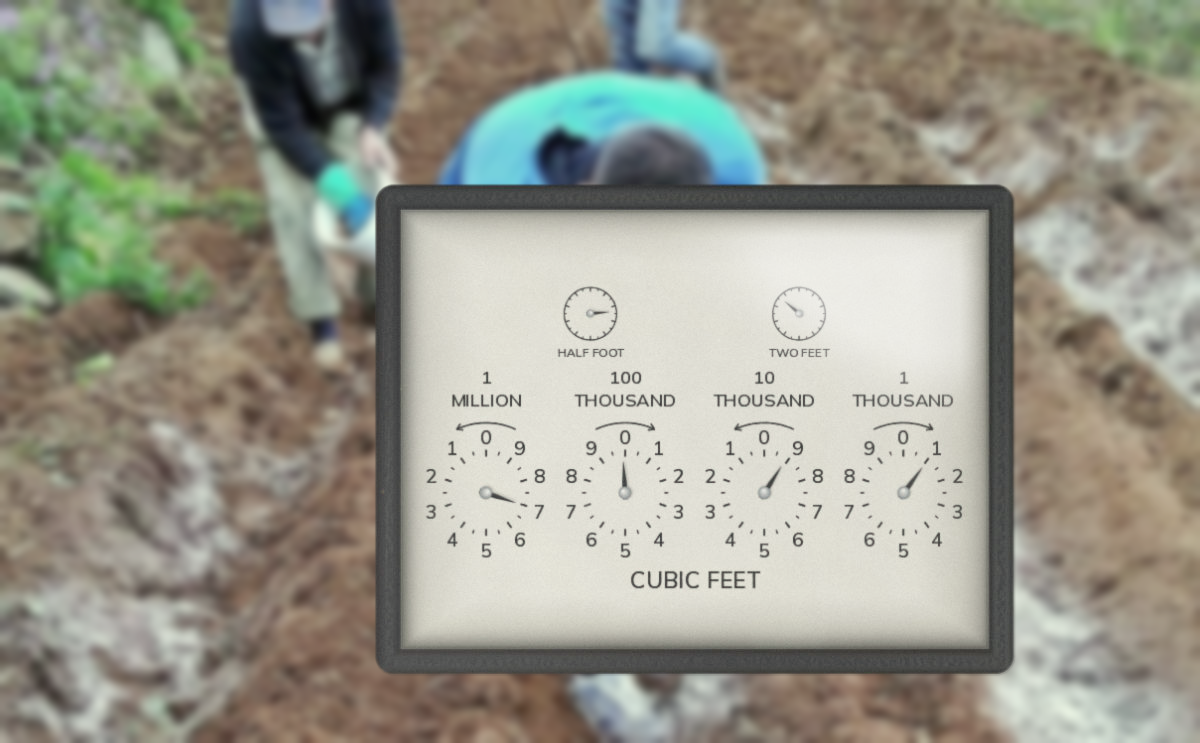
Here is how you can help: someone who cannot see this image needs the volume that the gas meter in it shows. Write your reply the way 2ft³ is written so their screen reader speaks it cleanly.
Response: 699100ft³
